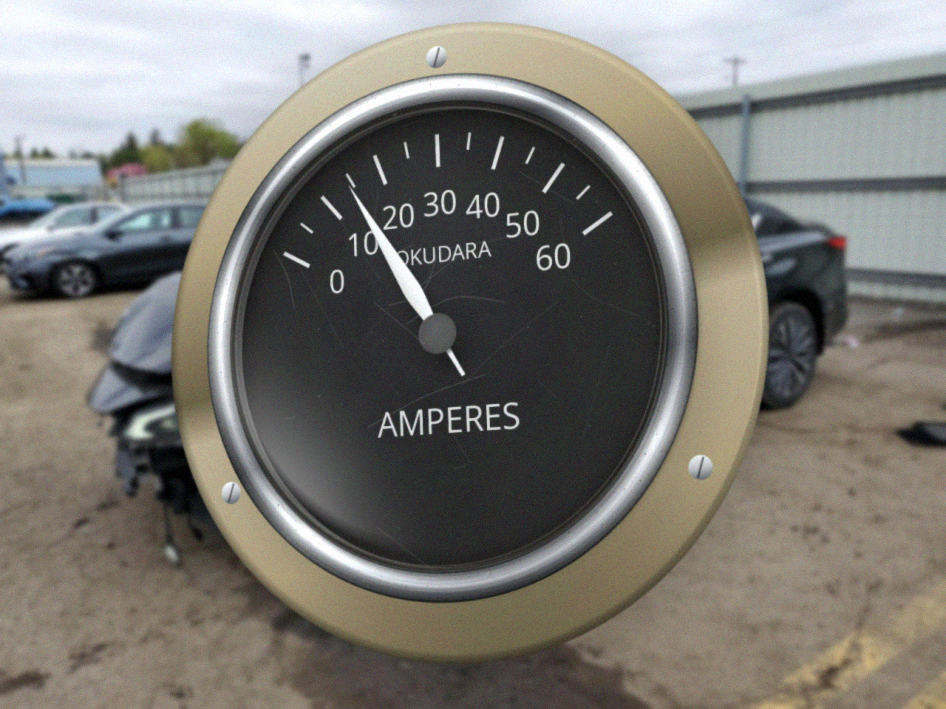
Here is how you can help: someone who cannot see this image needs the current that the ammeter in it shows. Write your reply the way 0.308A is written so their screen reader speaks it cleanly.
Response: 15A
